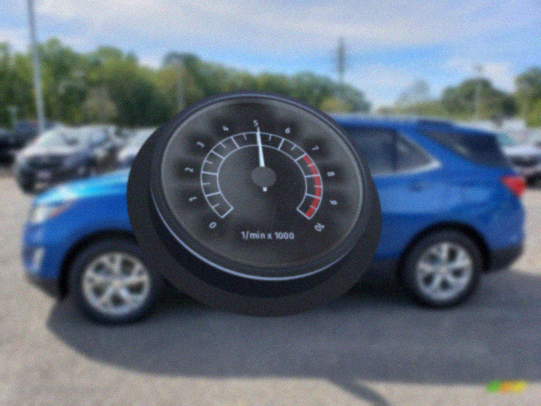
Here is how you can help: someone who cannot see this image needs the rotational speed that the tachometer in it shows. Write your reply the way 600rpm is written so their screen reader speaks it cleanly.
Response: 5000rpm
